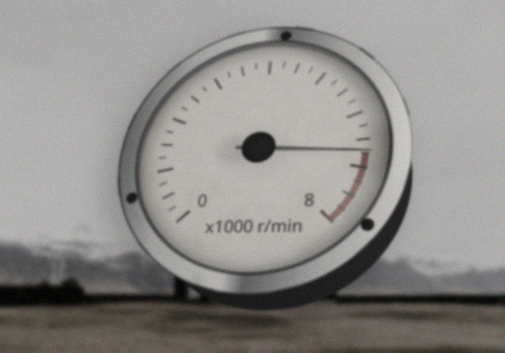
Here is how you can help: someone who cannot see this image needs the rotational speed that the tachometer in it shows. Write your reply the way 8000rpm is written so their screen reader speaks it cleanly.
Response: 6750rpm
